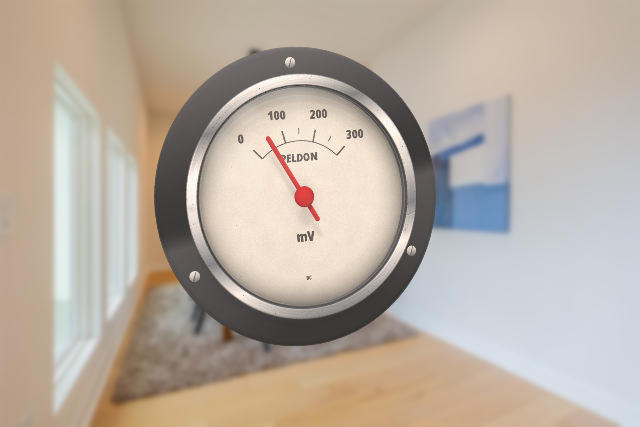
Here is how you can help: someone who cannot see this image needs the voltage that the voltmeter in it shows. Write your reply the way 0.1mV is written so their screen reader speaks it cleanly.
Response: 50mV
